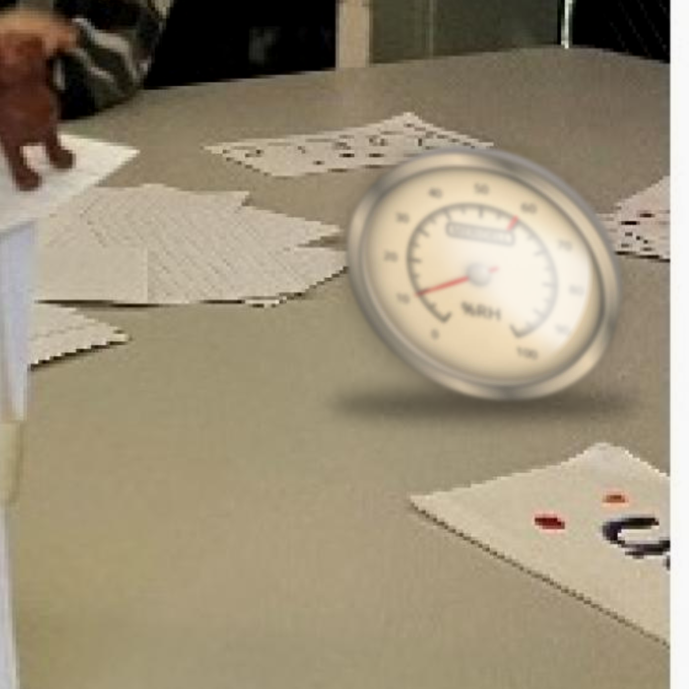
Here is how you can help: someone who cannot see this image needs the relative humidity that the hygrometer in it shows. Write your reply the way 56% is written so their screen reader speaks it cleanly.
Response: 10%
